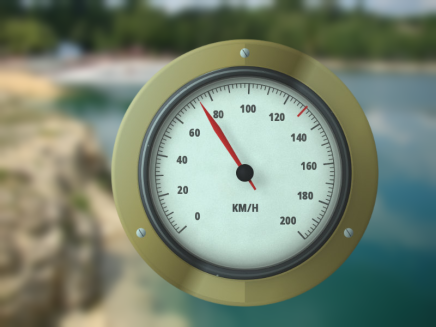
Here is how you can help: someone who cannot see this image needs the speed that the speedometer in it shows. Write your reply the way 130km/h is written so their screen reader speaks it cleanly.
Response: 74km/h
